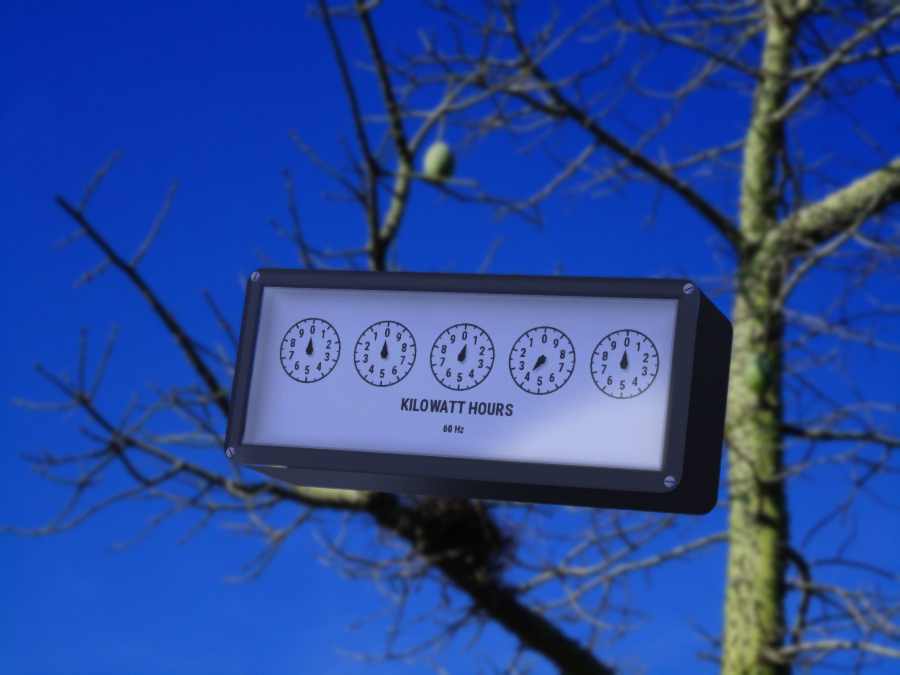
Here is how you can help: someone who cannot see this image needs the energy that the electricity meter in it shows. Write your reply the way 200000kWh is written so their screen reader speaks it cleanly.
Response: 40kWh
